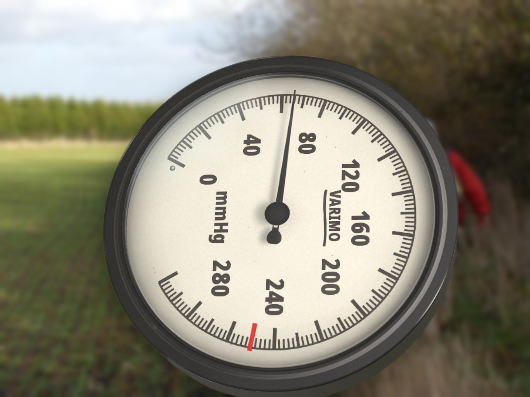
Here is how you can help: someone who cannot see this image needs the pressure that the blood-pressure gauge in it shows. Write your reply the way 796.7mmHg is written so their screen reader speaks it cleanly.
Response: 66mmHg
